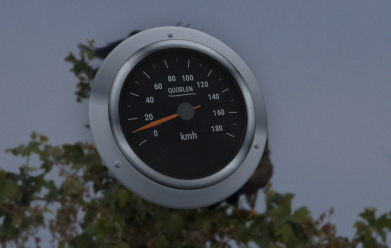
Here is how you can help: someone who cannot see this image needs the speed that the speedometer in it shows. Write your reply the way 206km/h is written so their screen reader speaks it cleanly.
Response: 10km/h
